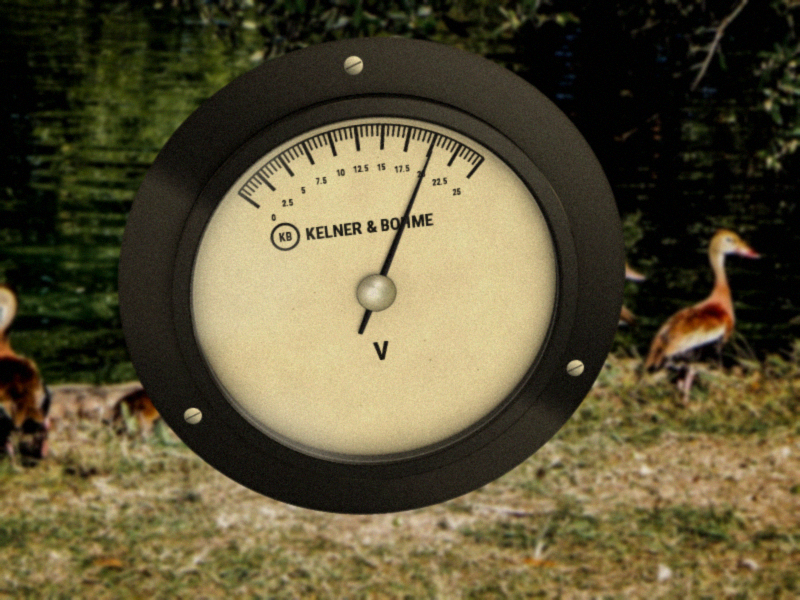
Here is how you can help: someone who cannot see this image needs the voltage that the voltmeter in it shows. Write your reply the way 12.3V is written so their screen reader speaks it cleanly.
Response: 20V
